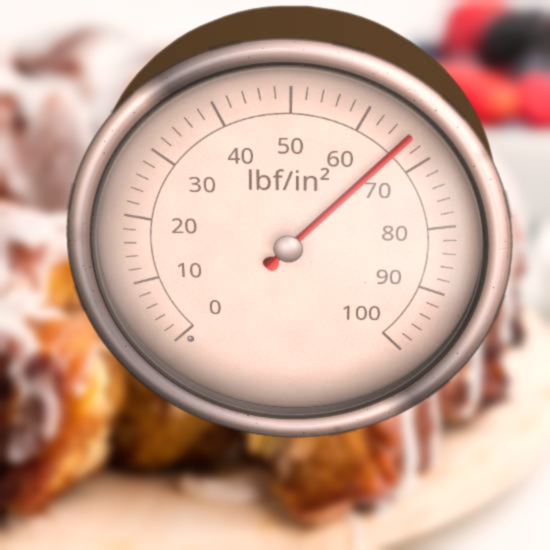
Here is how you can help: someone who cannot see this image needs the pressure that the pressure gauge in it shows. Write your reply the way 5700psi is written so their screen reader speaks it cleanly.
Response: 66psi
